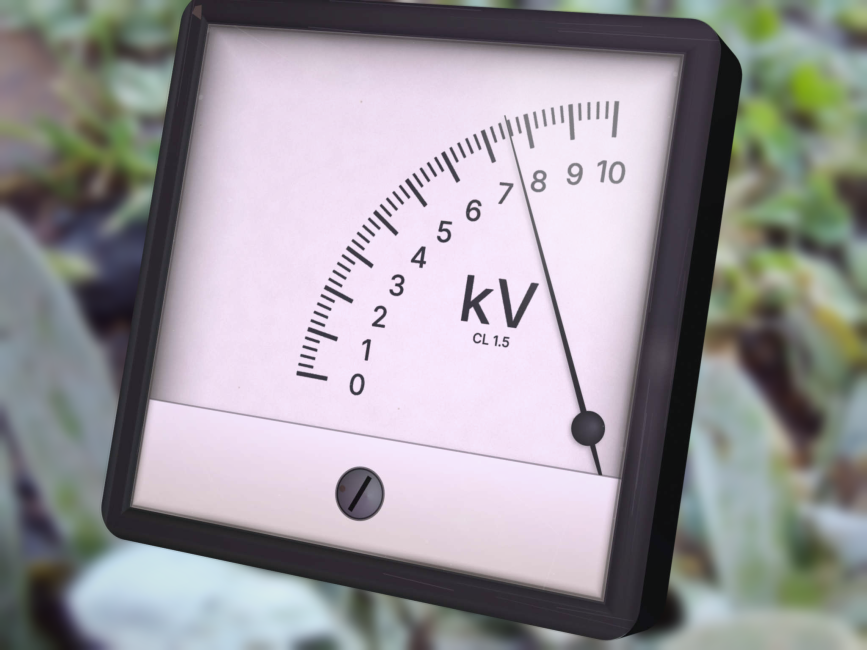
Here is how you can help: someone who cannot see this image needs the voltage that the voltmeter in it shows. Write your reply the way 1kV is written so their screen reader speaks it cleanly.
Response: 7.6kV
